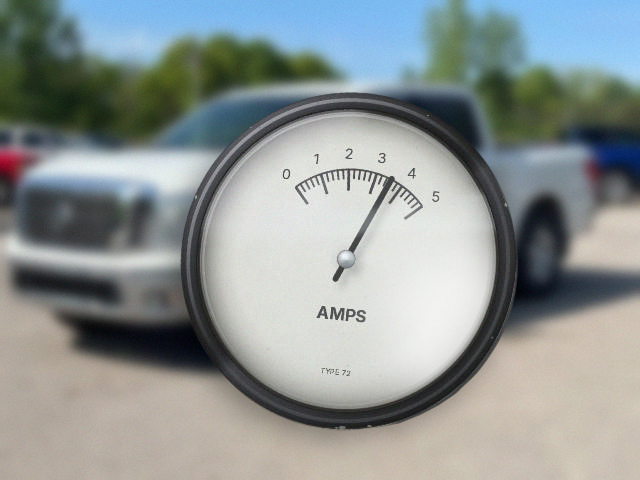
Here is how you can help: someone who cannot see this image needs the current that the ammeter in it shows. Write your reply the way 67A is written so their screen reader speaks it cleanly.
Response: 3.6A
